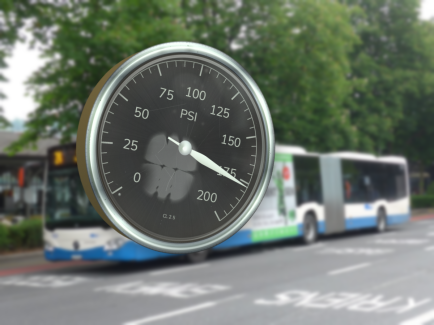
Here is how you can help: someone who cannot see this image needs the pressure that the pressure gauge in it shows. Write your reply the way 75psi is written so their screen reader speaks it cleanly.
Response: 177.5psi
